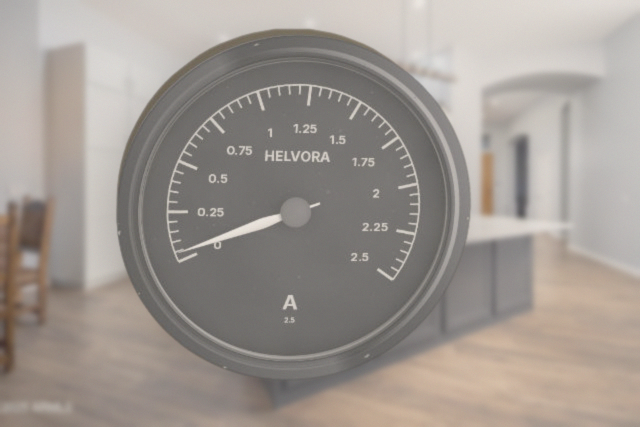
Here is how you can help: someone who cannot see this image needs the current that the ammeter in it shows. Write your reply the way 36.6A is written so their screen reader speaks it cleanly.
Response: 0.05A
